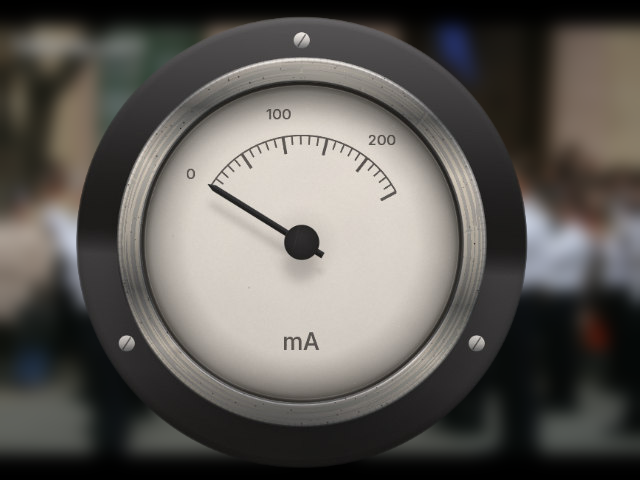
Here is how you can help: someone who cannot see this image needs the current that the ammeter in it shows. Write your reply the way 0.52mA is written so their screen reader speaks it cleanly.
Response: 0mA
